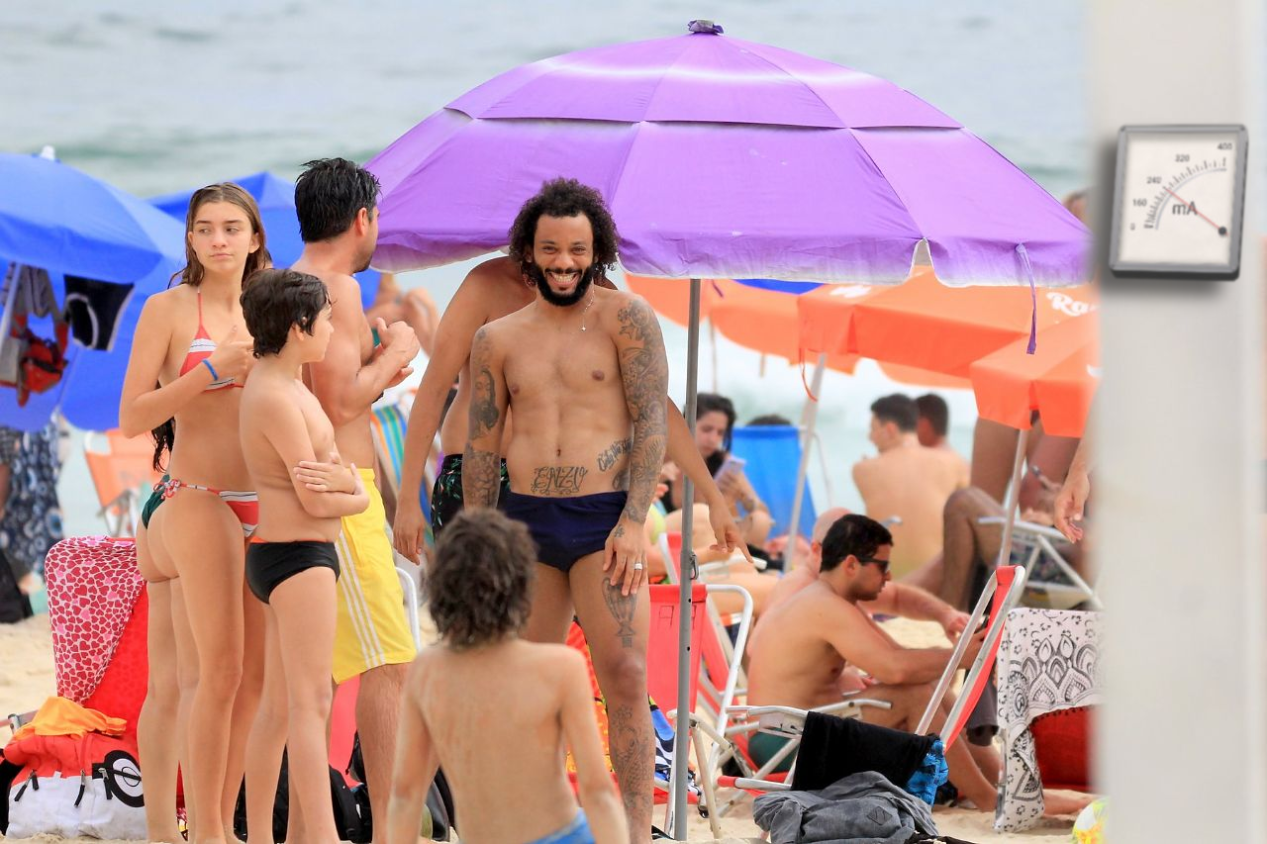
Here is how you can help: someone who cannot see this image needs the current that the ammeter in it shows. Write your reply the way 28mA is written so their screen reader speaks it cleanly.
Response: 240mA
